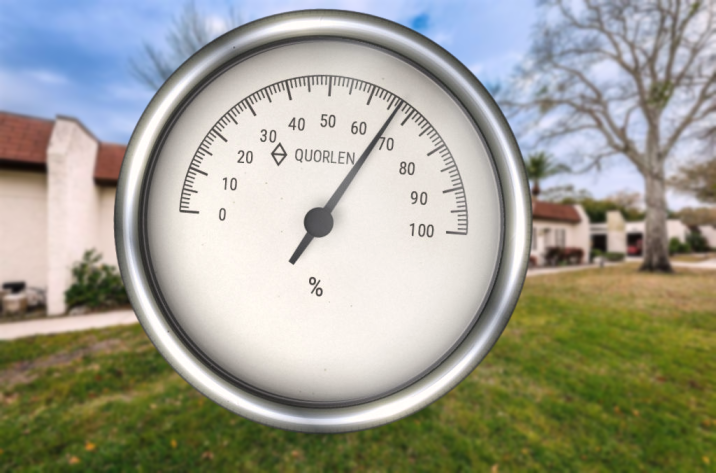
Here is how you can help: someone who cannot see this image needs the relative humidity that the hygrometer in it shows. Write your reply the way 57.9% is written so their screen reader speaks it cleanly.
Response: 67%
